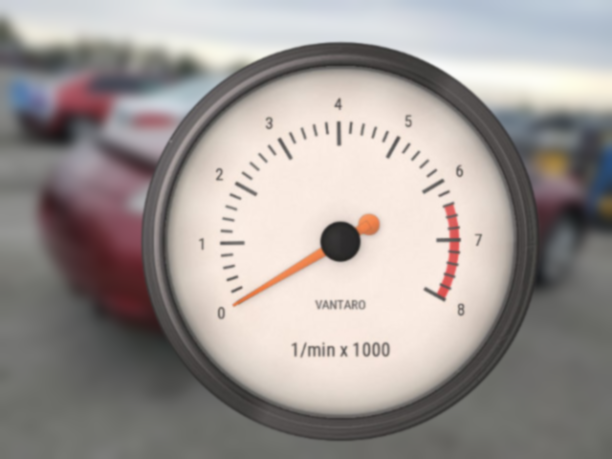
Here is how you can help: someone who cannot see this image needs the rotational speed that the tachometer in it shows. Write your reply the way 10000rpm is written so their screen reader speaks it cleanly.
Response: 0rpm
